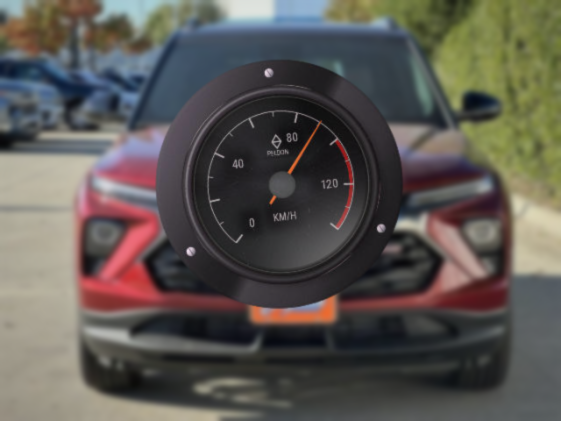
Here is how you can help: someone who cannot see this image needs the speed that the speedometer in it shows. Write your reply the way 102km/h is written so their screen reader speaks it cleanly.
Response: 90km/h
